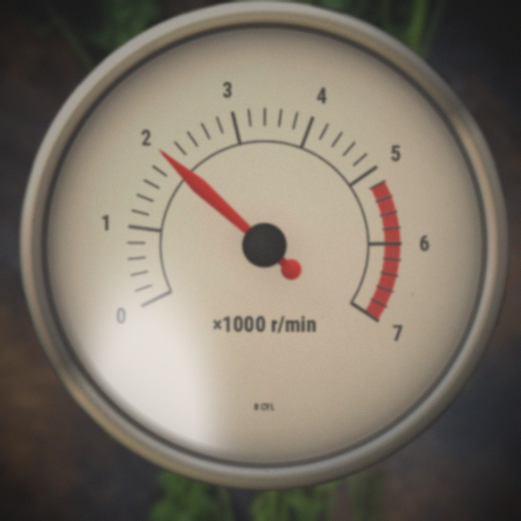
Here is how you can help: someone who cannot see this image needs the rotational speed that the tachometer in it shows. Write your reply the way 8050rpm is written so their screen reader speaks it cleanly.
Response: 2000rpm
